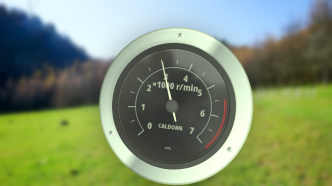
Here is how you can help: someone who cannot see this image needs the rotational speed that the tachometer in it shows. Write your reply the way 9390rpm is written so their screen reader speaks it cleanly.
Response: 3000rpm
